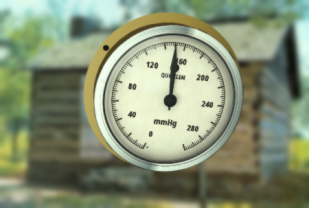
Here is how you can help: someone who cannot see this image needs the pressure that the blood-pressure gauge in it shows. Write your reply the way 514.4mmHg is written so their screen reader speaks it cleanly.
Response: 150mmHg
